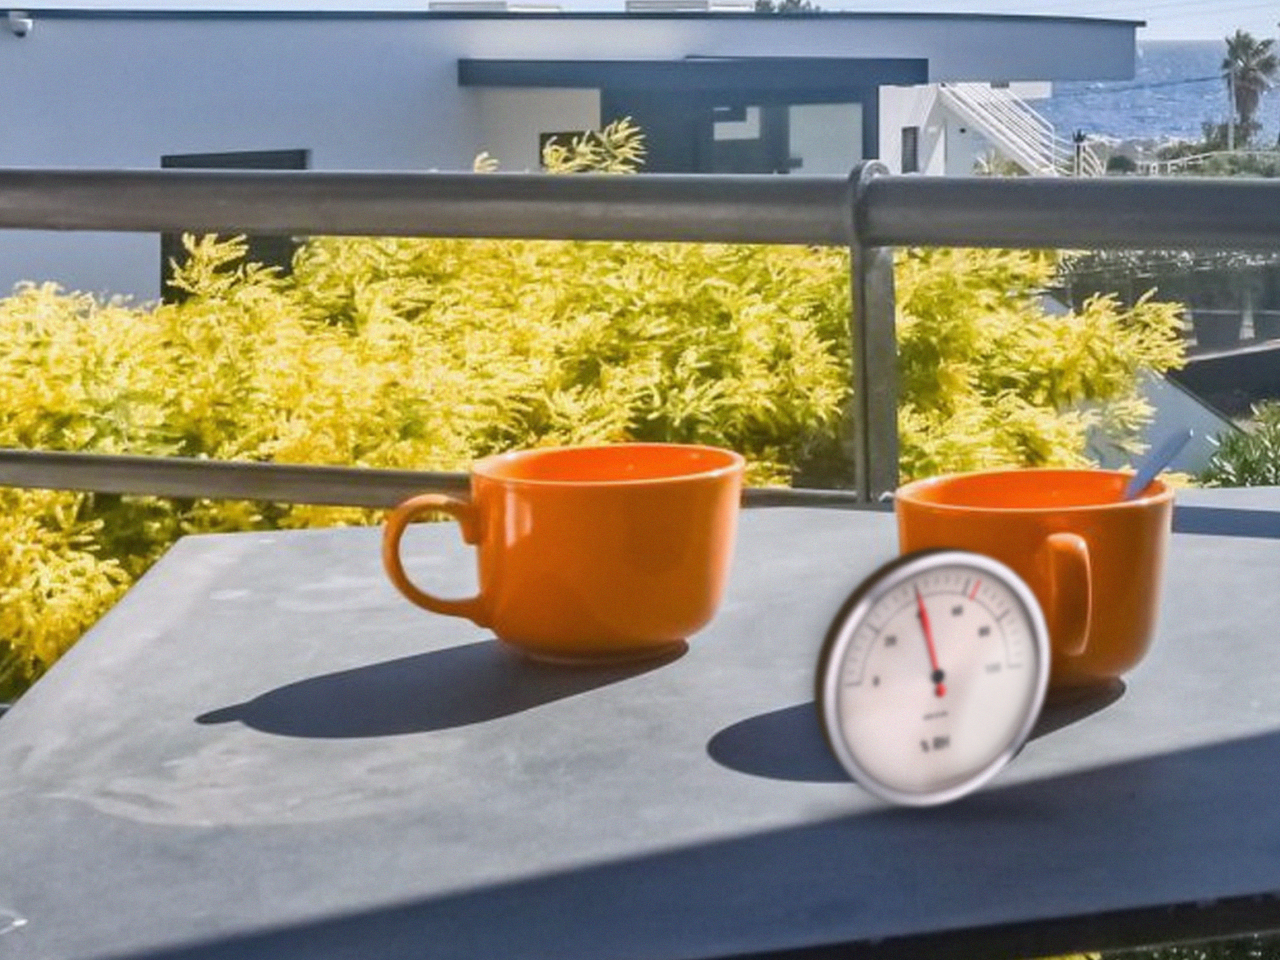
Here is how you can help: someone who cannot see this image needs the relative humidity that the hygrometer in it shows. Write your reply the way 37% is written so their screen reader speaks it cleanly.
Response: 40%
